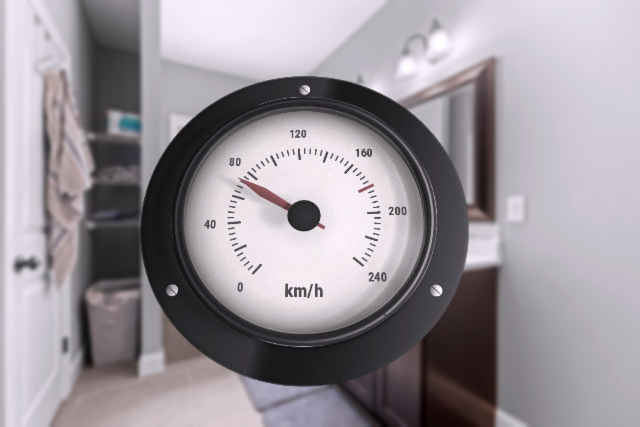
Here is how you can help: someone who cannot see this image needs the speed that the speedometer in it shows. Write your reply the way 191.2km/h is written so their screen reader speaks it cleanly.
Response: 72km/h
